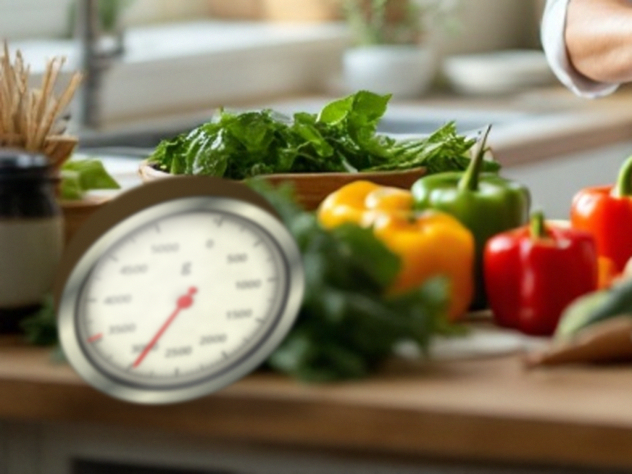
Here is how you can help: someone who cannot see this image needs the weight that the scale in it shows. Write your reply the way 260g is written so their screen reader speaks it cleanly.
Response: 3000g
